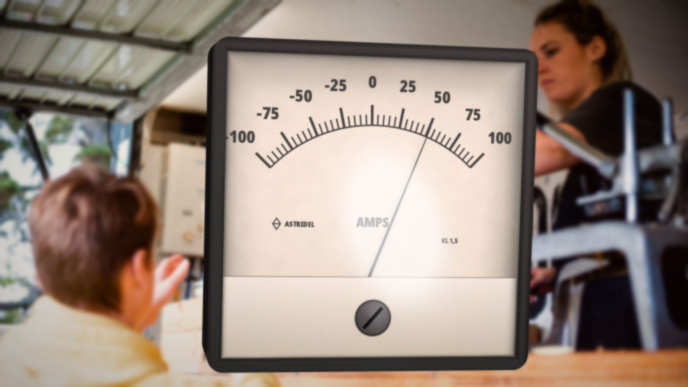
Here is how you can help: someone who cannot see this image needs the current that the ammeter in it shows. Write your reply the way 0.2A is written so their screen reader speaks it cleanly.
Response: 50A
